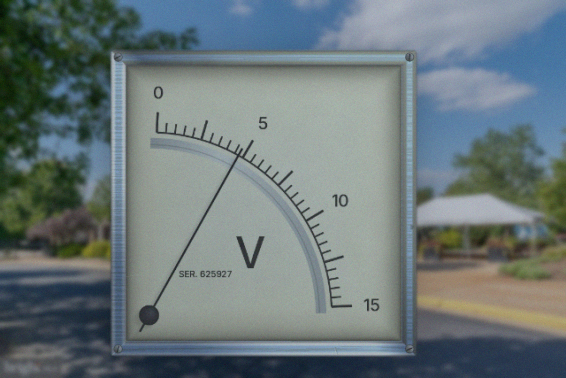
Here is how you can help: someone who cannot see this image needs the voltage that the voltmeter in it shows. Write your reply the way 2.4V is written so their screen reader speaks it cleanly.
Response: 4.75V
